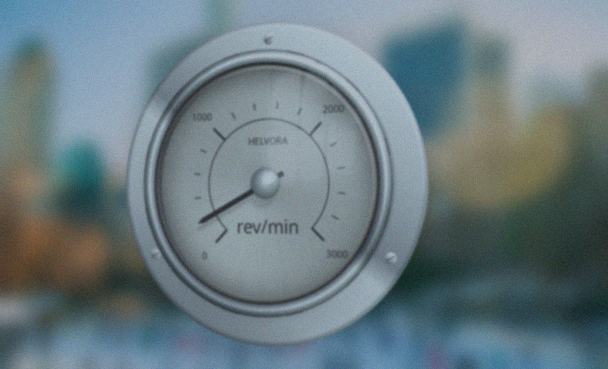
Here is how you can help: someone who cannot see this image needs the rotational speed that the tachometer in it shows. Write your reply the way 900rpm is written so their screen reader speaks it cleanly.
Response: 200rpm
